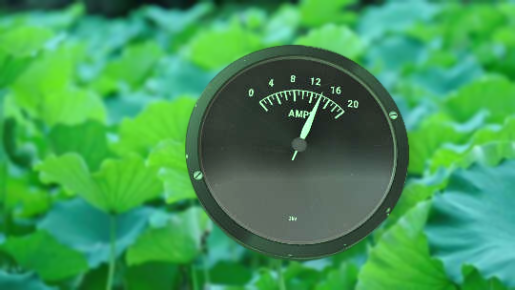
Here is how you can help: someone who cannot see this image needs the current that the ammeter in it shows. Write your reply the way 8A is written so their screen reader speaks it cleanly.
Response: 14A
